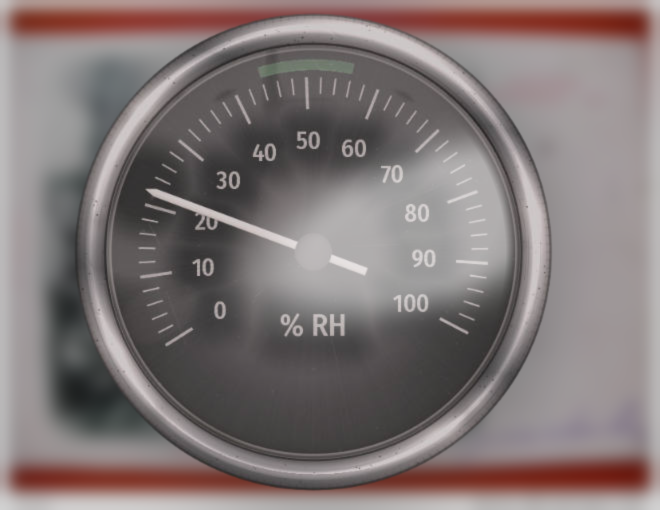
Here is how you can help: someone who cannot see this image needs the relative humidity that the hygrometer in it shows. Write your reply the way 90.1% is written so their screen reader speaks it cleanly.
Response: 22%
